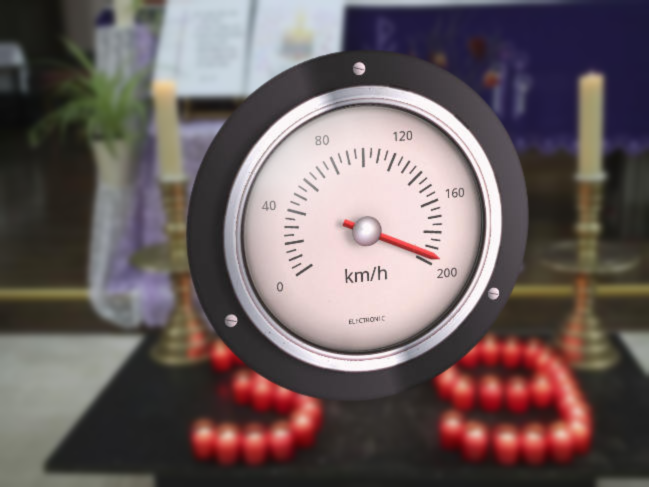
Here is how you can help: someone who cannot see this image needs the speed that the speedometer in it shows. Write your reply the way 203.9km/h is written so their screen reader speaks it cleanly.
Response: 195km/h
